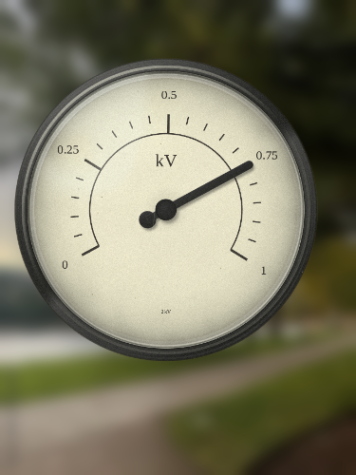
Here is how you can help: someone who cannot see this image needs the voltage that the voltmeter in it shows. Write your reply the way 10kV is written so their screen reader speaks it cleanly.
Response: 0.75kV
